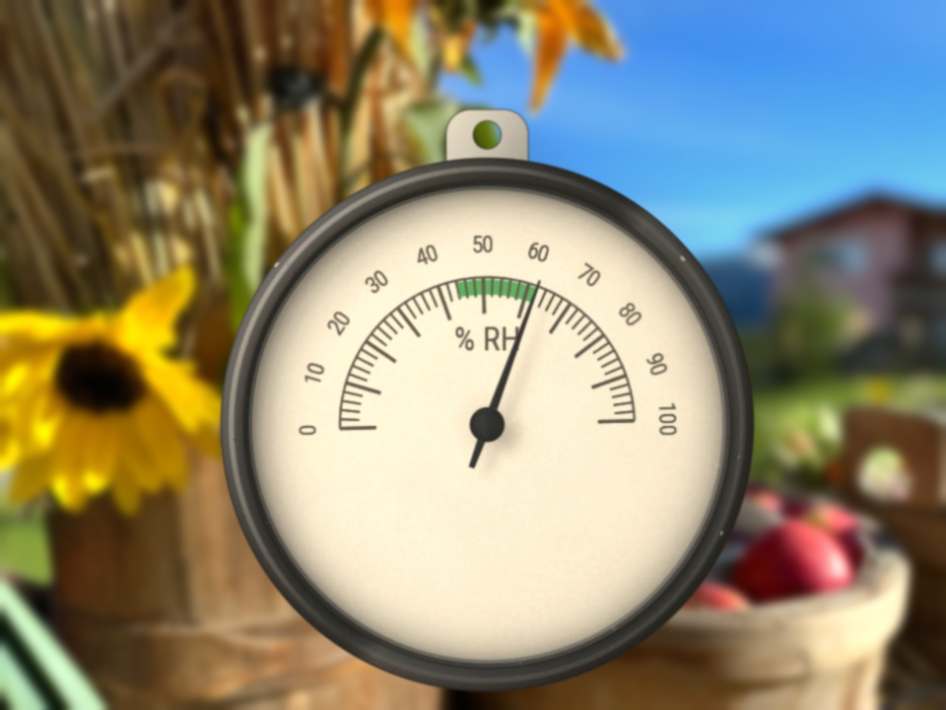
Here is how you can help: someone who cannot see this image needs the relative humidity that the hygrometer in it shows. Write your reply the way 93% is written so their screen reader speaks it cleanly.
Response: 62%
